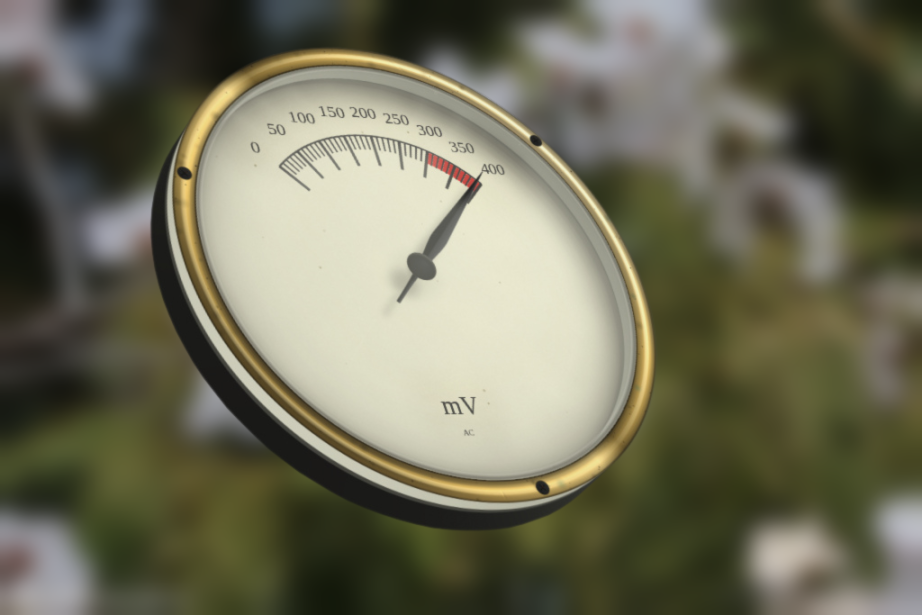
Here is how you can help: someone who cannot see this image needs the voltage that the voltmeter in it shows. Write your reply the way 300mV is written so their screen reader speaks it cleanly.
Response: 390mV
